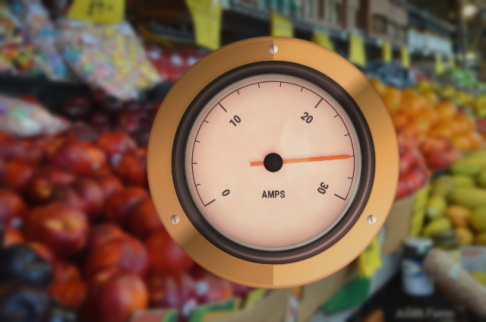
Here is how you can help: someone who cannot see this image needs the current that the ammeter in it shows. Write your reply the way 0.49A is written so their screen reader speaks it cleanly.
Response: 26A
